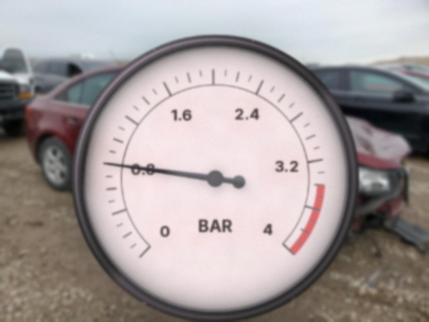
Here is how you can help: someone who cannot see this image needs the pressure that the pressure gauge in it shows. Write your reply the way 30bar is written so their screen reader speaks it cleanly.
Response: 0.8bar
